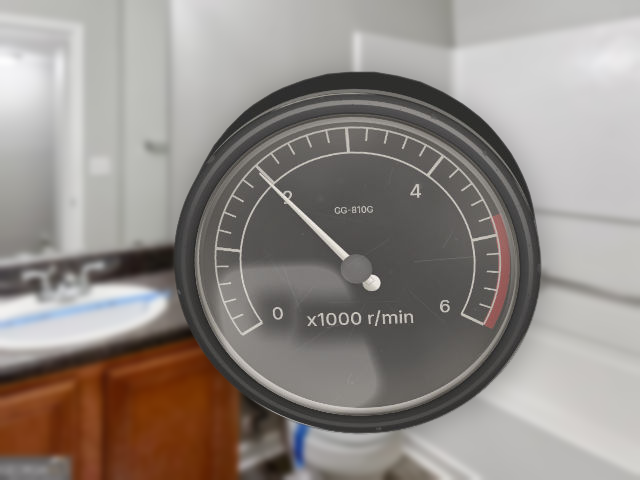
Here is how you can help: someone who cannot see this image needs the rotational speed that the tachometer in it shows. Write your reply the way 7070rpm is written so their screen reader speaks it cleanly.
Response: 2000rpm
